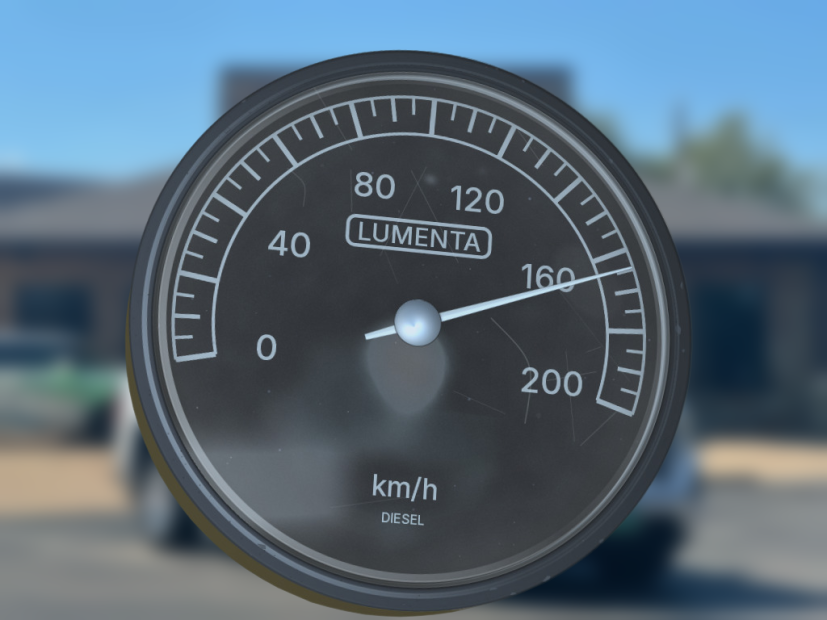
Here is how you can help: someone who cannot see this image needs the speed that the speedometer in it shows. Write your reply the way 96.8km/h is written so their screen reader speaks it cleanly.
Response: 165km/h
